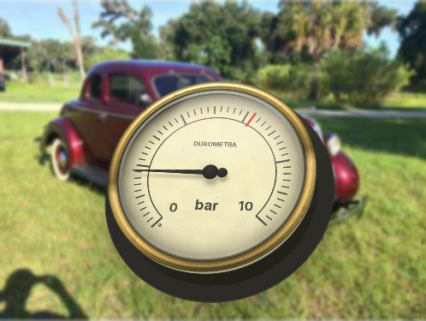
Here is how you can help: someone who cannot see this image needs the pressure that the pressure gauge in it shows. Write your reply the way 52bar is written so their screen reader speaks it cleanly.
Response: 1.8bar
